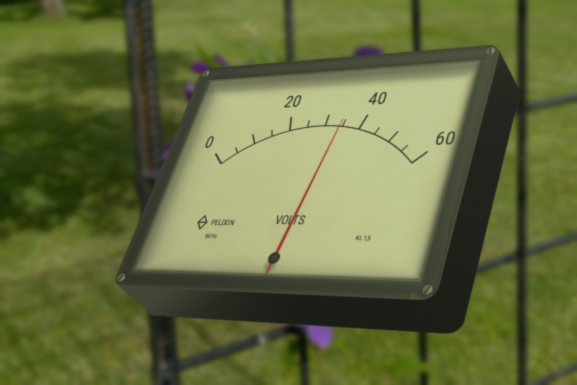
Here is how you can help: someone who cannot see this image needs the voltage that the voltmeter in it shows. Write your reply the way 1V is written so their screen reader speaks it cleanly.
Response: 35V
